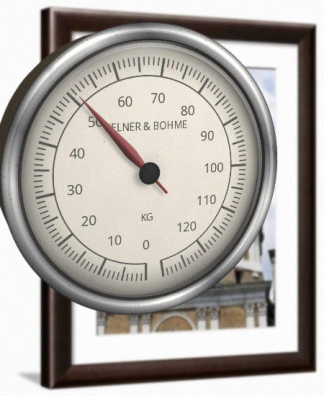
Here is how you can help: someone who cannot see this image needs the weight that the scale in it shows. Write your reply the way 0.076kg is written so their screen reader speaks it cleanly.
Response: 51kg
